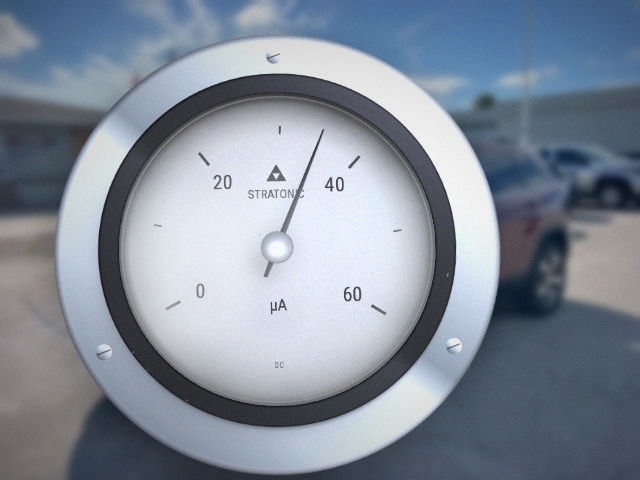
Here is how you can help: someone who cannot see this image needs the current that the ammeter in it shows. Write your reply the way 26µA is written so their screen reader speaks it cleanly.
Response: 35µA
